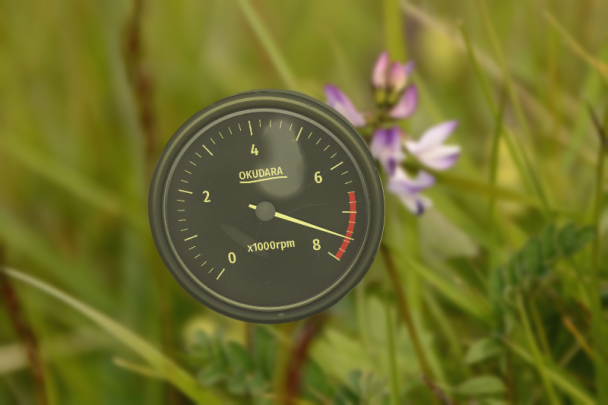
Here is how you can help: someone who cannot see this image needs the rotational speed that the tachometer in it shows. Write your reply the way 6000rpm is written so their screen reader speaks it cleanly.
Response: 7500rpm
